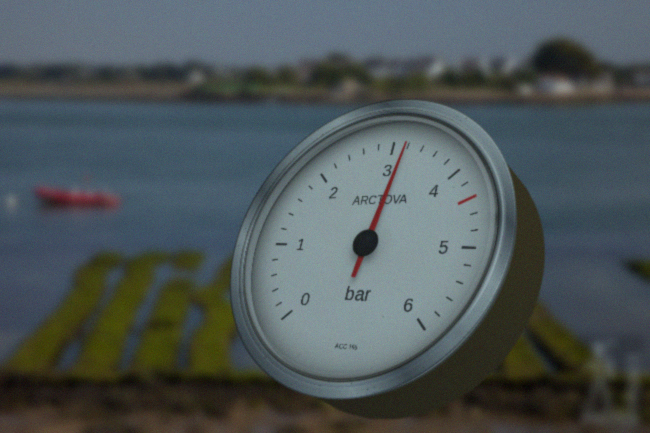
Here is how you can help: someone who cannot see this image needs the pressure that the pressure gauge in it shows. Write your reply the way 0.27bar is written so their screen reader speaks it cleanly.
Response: 3.2bar
